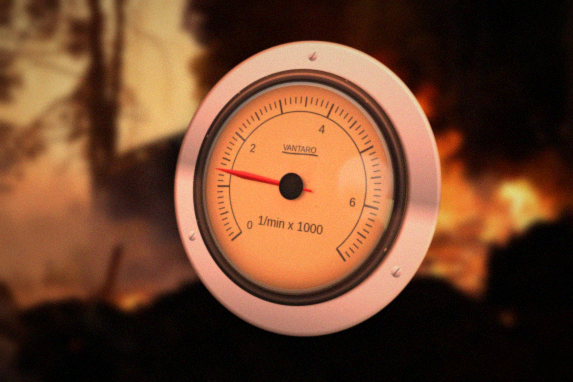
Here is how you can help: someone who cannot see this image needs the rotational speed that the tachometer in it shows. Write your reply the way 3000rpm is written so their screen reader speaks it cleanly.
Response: 1300rpm
